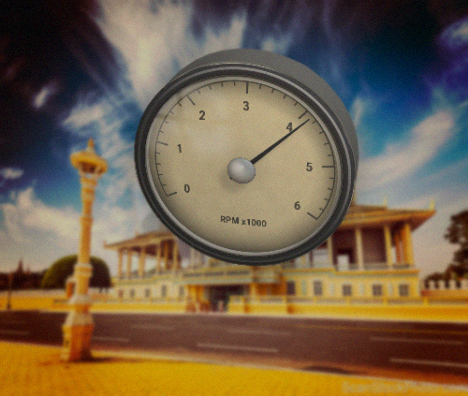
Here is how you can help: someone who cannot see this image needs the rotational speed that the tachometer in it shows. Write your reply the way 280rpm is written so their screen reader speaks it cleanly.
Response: 4100rpm
